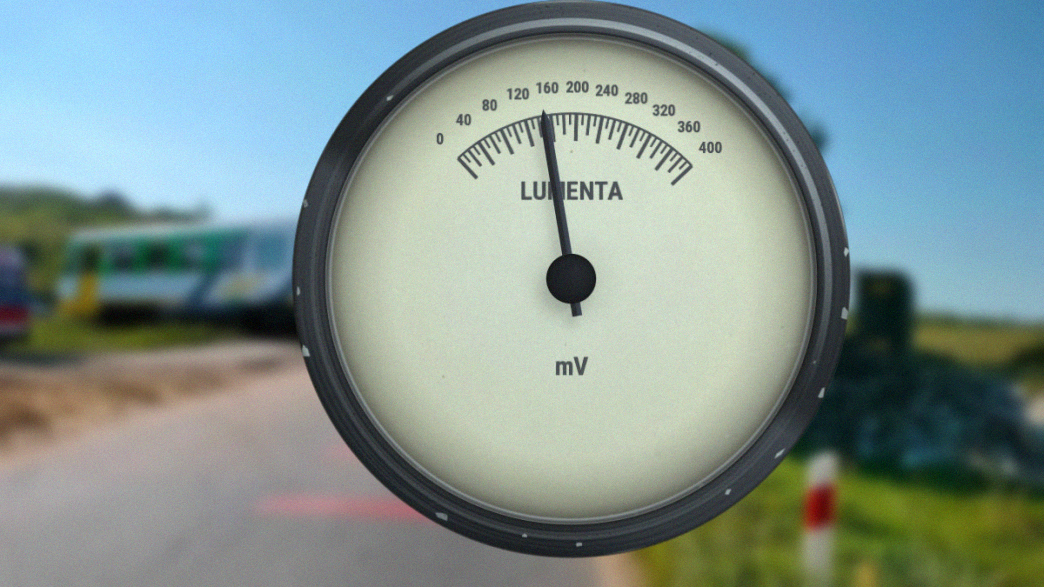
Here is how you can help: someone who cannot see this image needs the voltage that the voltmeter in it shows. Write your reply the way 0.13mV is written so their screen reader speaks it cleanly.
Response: 150mV
